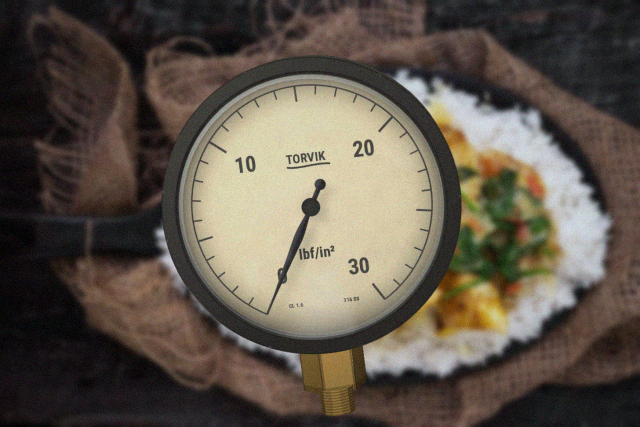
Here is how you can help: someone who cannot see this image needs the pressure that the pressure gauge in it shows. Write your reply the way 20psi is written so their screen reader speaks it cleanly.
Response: 0psi
